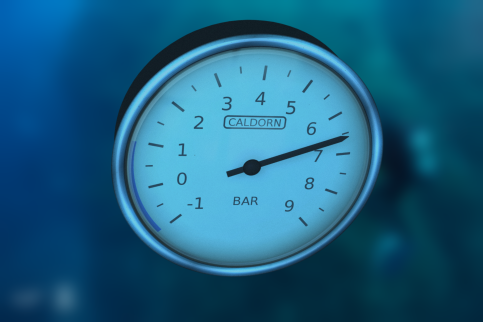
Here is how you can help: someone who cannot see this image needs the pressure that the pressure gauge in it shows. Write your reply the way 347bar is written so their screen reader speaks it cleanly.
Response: 6.5bar
